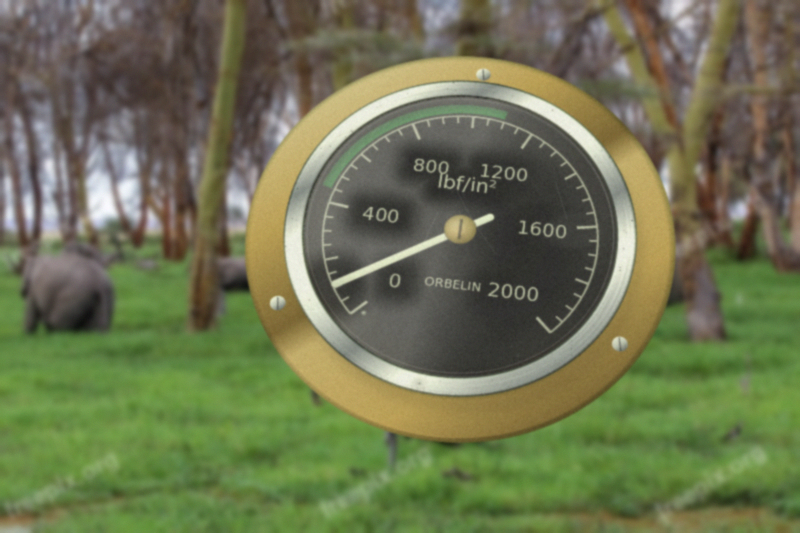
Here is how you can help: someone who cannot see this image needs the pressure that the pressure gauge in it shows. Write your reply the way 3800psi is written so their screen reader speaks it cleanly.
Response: 100psi
